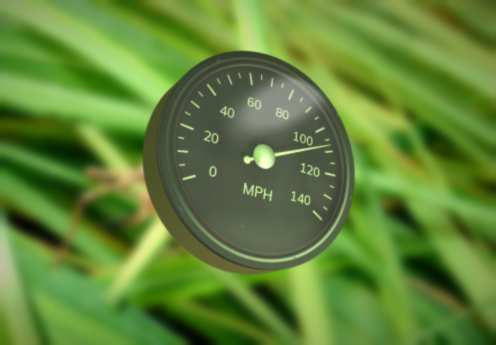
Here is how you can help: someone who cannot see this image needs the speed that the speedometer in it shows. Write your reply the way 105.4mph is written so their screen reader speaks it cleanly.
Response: 107.5mph
